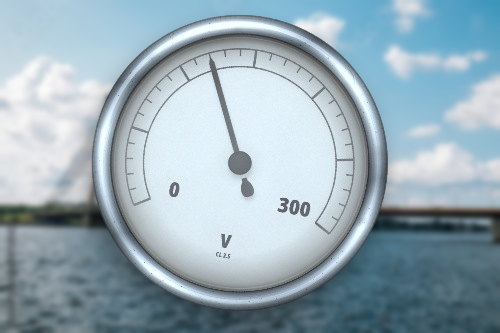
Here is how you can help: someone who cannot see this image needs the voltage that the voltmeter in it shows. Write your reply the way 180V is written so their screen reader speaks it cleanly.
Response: 120V
